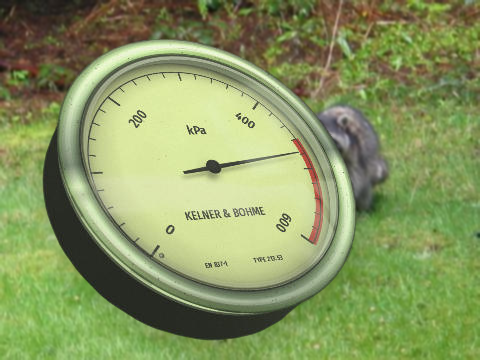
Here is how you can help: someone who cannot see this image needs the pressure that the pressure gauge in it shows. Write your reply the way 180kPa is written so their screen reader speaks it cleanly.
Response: 480kPa
